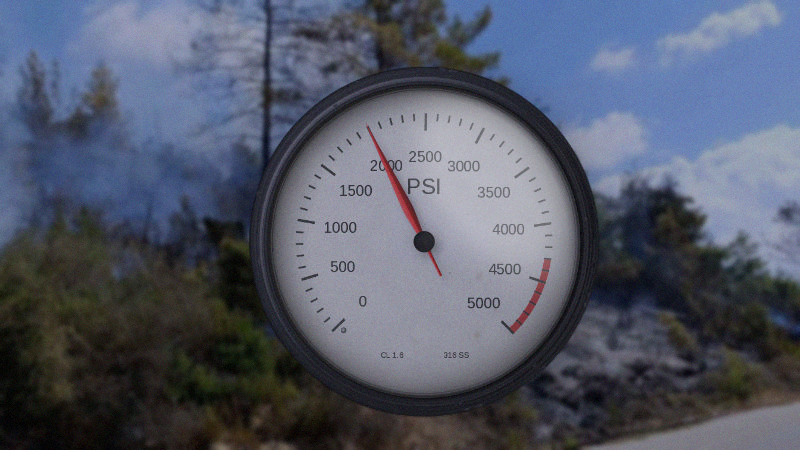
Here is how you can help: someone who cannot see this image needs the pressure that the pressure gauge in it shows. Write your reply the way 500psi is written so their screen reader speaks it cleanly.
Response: 2000psi
